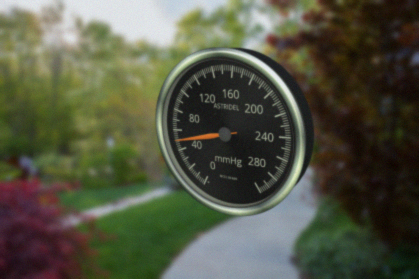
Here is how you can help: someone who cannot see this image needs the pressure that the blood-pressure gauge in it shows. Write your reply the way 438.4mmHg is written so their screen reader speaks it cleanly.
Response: 50mmHg
